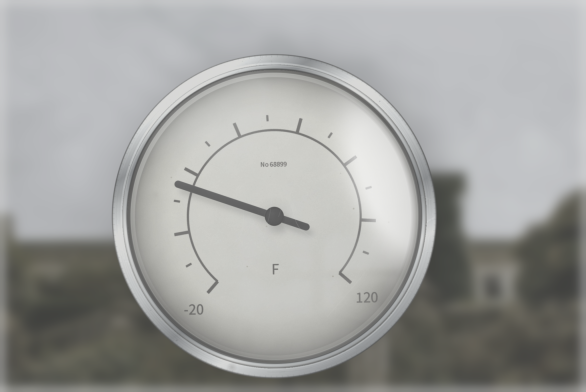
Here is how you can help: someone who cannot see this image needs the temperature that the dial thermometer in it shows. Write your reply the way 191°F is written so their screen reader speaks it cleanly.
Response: 15°F
